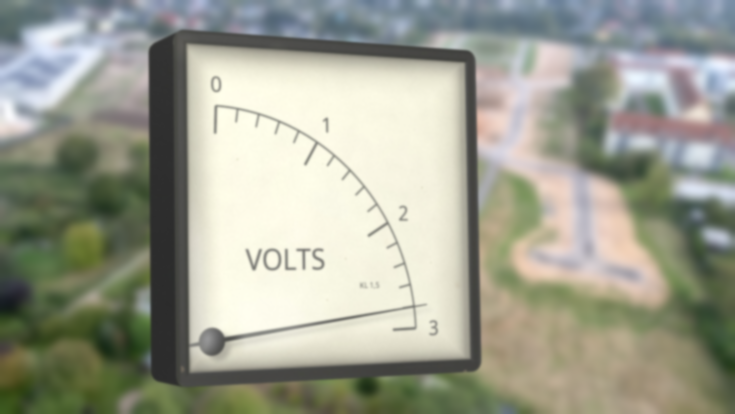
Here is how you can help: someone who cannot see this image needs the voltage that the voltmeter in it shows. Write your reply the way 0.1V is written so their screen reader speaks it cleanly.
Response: 2.8V
